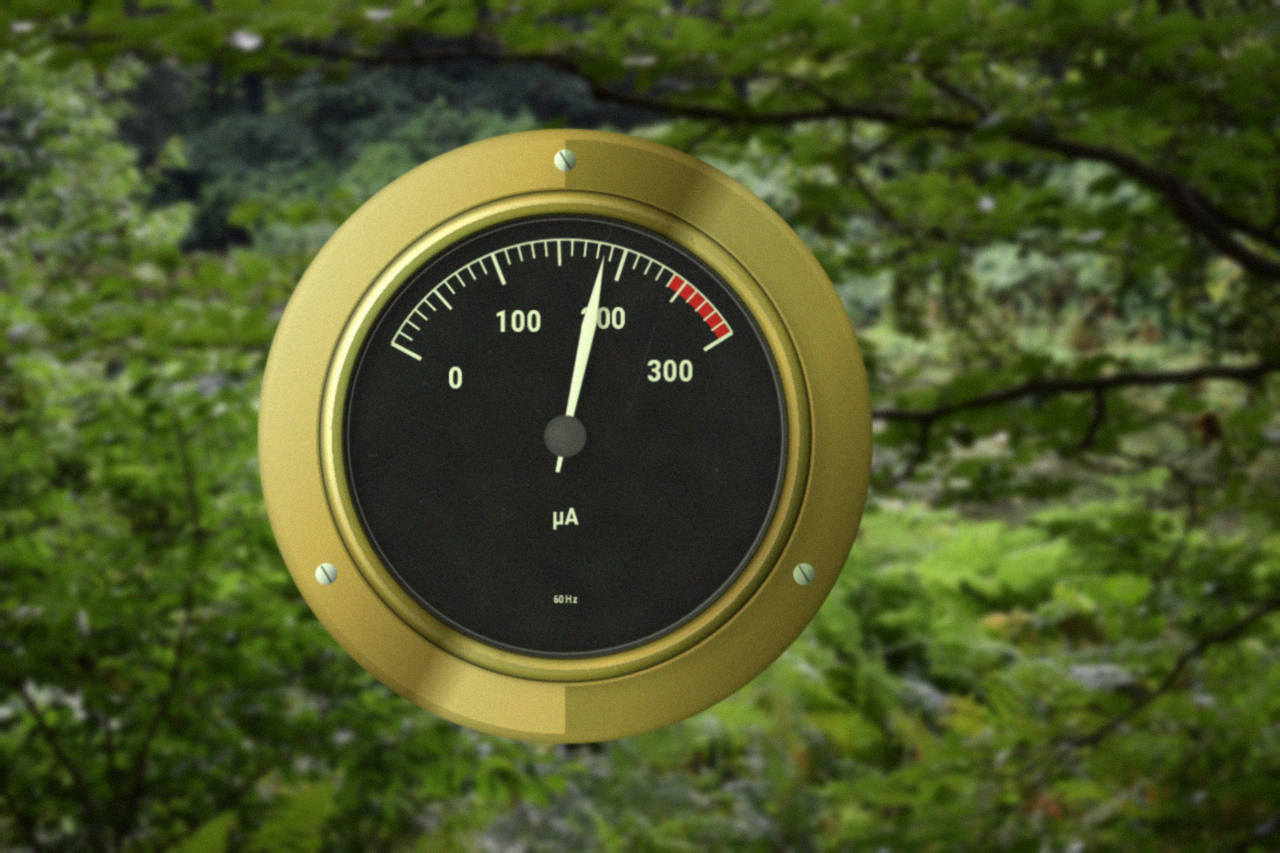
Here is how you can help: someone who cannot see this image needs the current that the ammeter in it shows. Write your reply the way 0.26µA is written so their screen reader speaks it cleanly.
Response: 185µA
